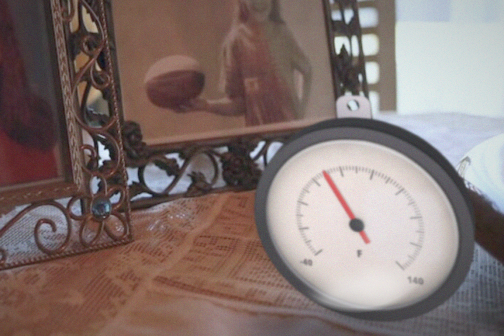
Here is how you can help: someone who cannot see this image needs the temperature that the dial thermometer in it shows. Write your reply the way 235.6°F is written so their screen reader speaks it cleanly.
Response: 30°F
